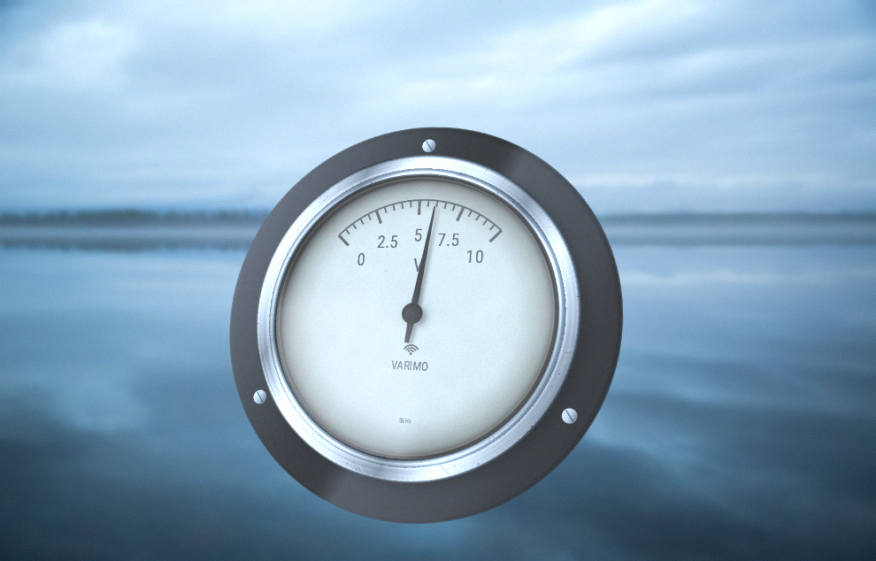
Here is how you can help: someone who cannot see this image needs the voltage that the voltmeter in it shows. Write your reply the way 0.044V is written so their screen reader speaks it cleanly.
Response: 6V
